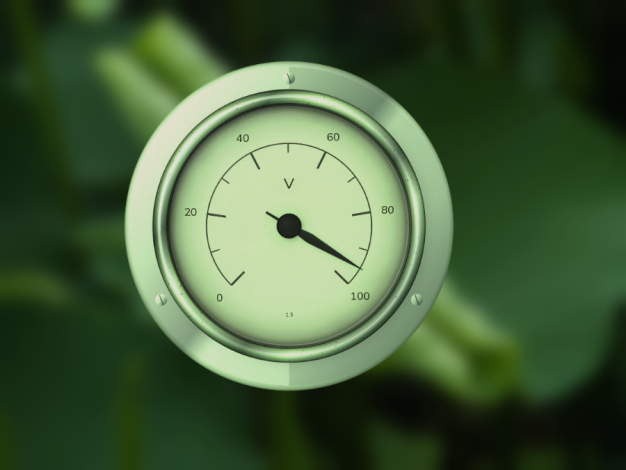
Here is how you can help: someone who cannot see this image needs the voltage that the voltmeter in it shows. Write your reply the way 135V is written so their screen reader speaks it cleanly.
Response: 95V
